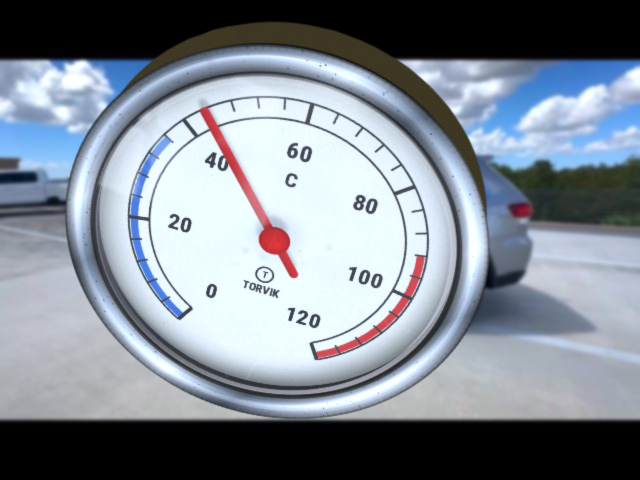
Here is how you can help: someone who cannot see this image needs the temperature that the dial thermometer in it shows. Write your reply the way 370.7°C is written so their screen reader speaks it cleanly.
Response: 44°C
